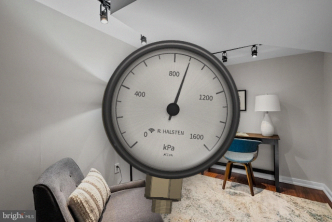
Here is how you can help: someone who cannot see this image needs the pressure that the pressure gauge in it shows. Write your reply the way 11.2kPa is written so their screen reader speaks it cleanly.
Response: 900kPa
